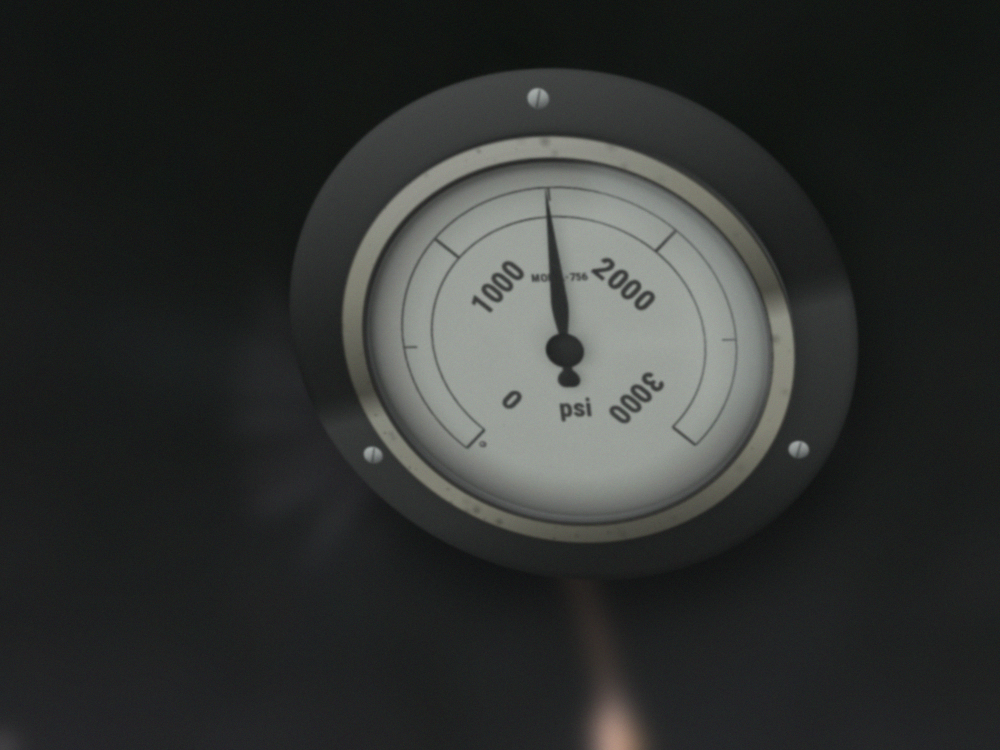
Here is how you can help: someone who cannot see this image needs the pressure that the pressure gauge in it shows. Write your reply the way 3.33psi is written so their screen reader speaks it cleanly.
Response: 1500psi
